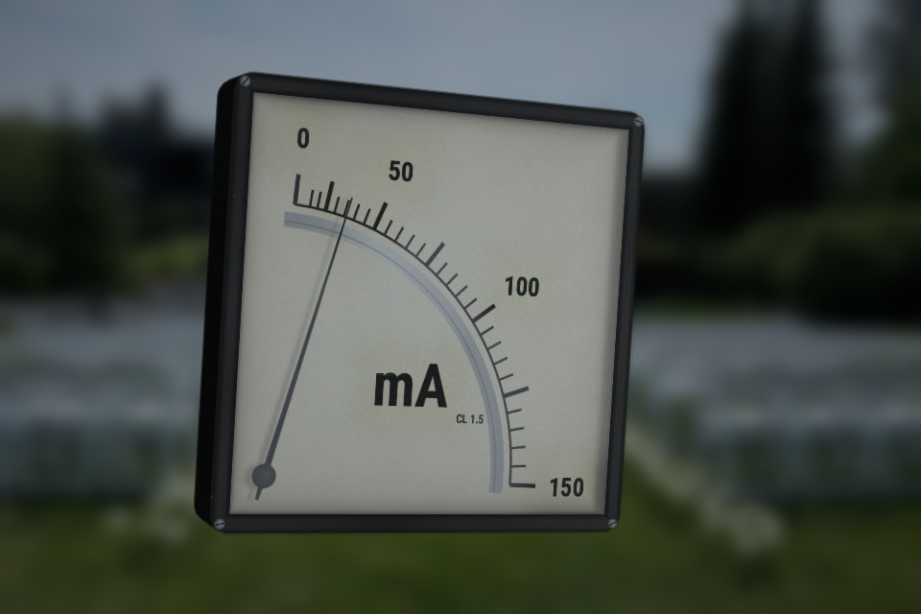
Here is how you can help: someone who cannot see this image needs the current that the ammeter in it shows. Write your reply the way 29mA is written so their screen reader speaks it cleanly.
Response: 35mA
